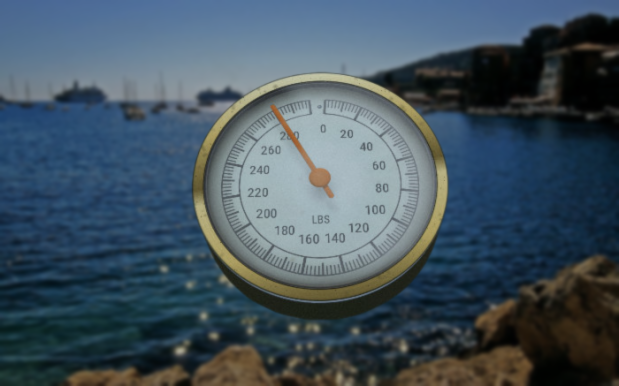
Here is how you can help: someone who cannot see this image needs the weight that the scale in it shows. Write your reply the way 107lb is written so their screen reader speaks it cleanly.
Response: 280lb
